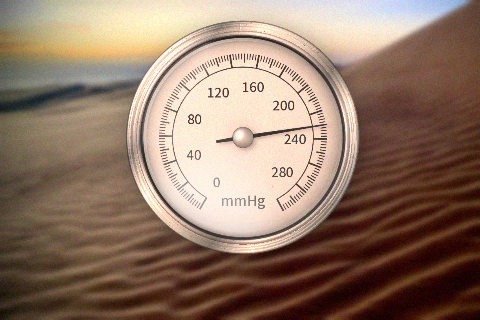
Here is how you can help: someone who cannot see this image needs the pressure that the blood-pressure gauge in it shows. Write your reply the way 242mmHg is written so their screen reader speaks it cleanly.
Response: 230mmHg
